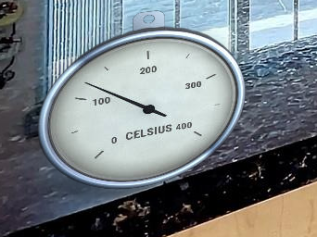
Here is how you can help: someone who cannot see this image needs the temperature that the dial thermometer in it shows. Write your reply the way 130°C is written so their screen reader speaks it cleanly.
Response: 125°C
